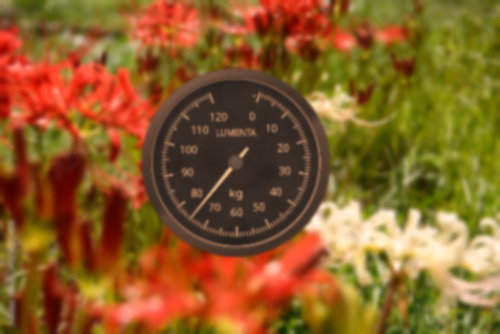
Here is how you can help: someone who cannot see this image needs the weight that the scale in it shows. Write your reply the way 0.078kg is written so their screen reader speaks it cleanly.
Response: 75kg
